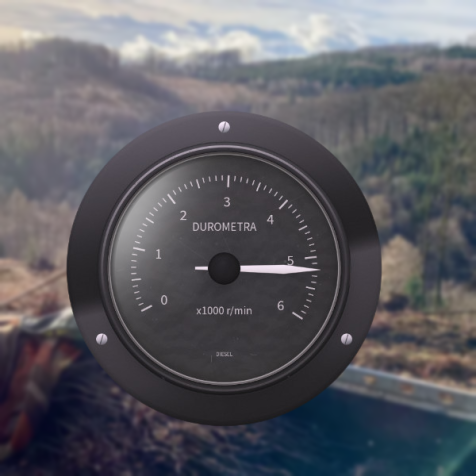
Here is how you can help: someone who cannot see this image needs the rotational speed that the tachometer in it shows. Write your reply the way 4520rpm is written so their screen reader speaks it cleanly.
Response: 5200rpm
